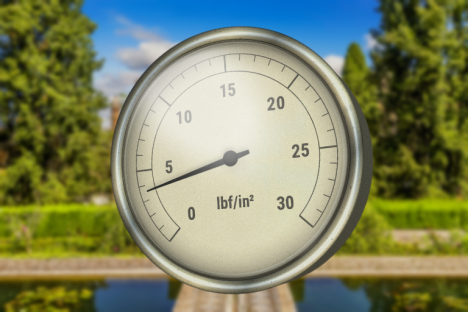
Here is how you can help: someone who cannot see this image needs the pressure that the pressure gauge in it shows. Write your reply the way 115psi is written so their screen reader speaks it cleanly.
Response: 3.5psi
